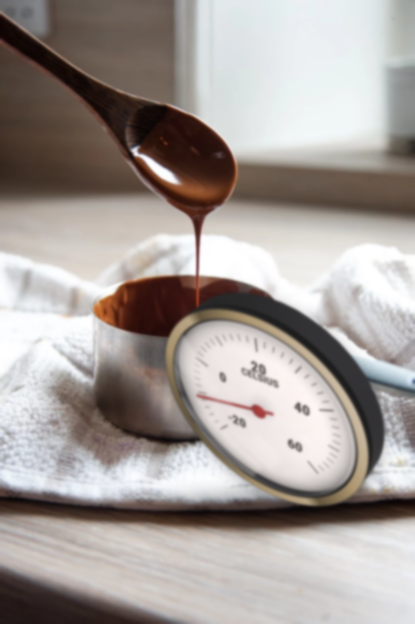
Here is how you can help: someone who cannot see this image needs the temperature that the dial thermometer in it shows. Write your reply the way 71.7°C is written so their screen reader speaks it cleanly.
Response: -10°C
